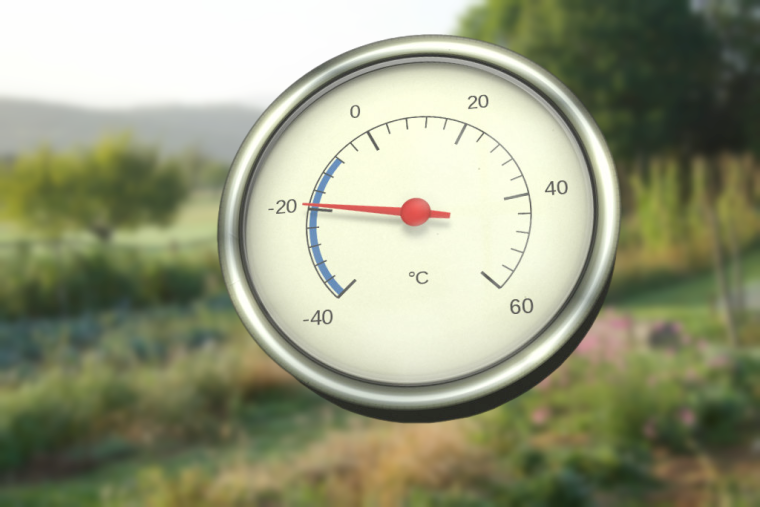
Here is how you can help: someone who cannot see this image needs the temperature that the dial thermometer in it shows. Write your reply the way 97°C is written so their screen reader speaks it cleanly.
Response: -20°C
